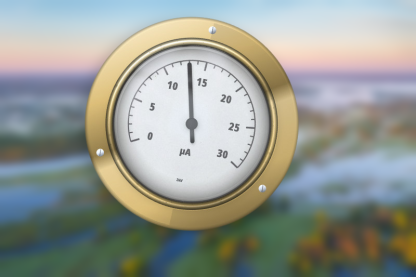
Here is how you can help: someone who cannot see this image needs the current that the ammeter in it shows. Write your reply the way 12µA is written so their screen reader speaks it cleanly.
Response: 13µA
